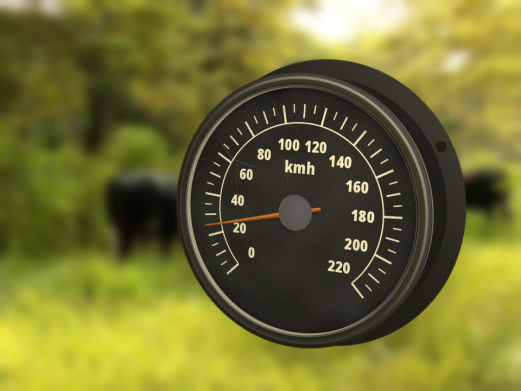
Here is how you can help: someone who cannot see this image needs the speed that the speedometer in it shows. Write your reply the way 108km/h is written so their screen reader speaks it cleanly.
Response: 25km/h
